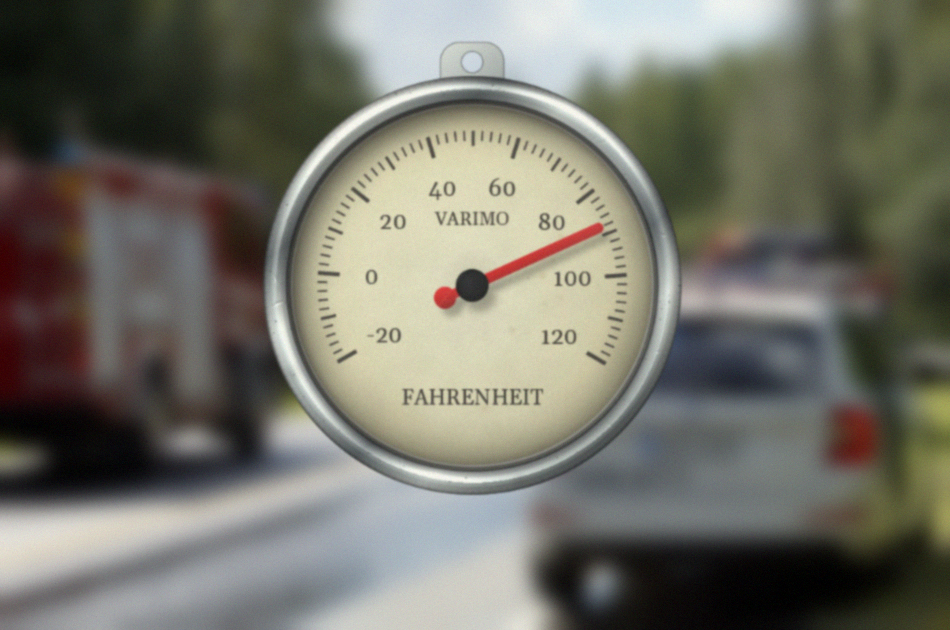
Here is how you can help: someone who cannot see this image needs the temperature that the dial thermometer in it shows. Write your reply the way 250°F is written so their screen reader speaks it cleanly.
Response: 88°F
